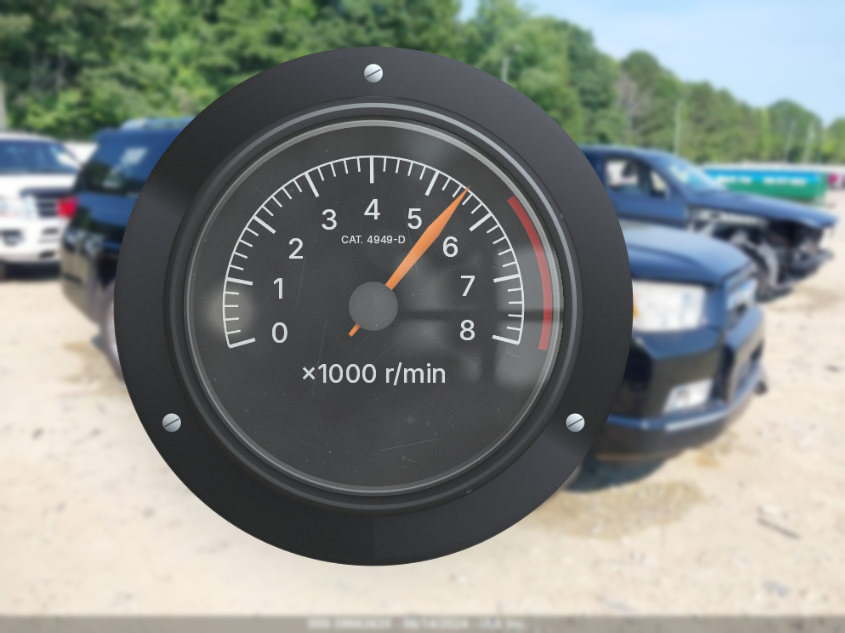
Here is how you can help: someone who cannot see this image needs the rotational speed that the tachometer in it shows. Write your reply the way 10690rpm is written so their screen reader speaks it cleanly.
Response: 5500rpm
